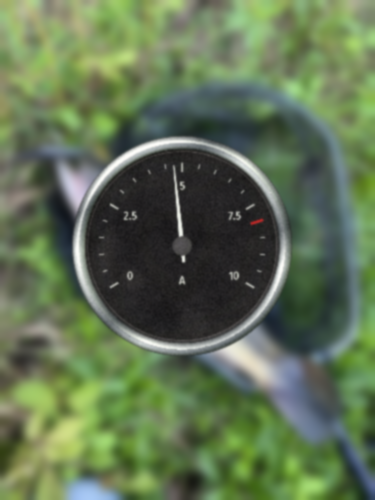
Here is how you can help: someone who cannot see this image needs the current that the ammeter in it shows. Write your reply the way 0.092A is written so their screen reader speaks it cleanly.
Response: 4.75A
